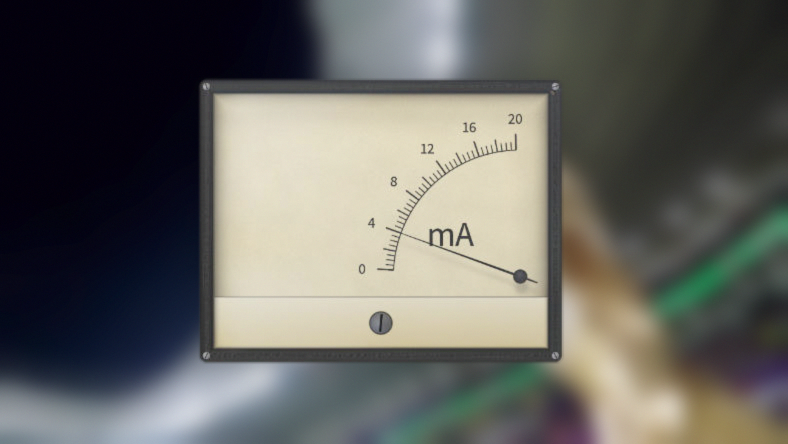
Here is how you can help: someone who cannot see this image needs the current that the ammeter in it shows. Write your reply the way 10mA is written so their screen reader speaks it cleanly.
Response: 4mA
